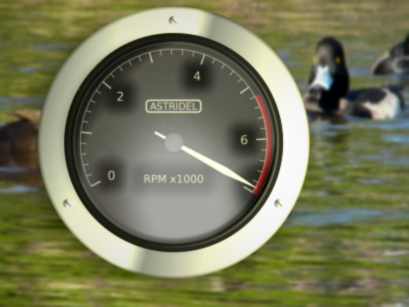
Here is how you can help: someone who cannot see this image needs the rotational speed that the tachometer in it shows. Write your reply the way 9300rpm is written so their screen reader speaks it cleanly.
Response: 6900rpm
